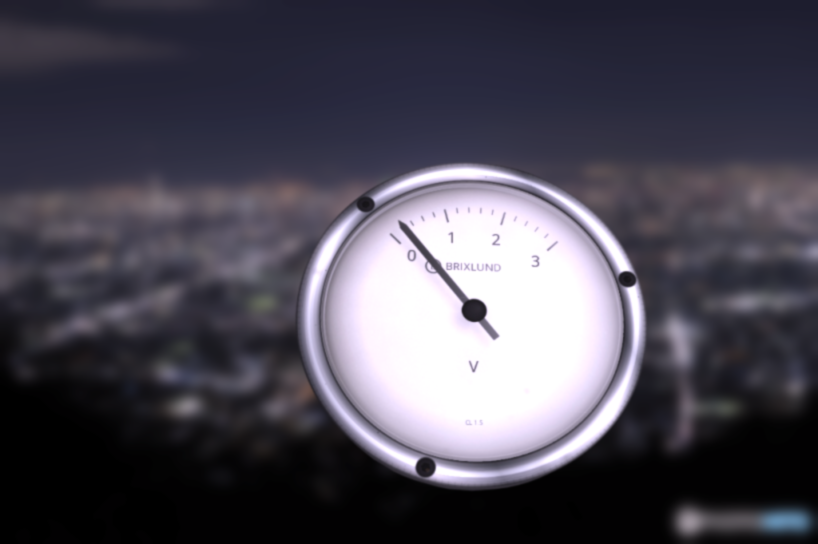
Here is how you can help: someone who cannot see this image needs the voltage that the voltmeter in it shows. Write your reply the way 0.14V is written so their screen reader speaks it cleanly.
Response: 0.2V
